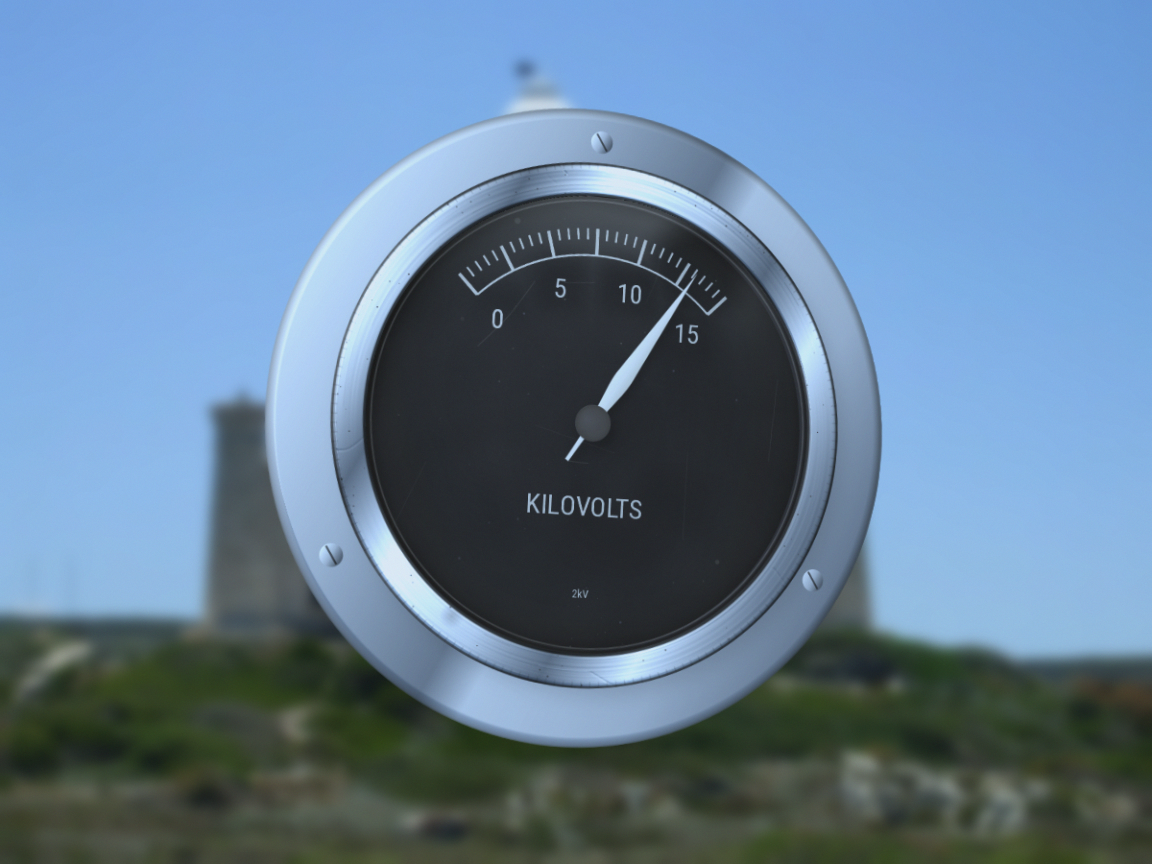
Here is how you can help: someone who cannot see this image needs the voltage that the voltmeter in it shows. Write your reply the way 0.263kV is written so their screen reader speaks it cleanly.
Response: 13kV
